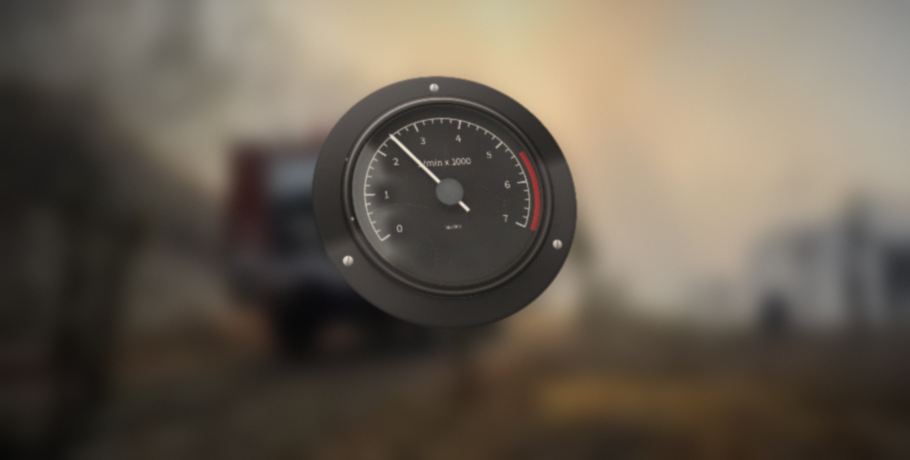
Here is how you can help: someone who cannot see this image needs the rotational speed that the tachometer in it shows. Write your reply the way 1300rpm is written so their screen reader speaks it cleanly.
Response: 2400rpm
